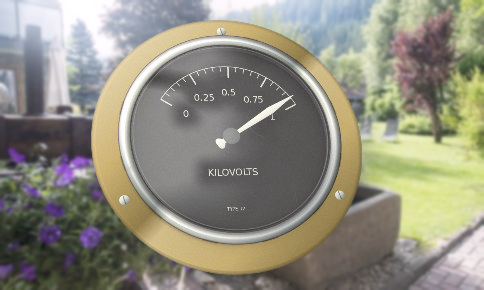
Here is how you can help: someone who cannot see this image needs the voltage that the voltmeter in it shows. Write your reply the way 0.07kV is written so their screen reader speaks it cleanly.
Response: 0.95kV
